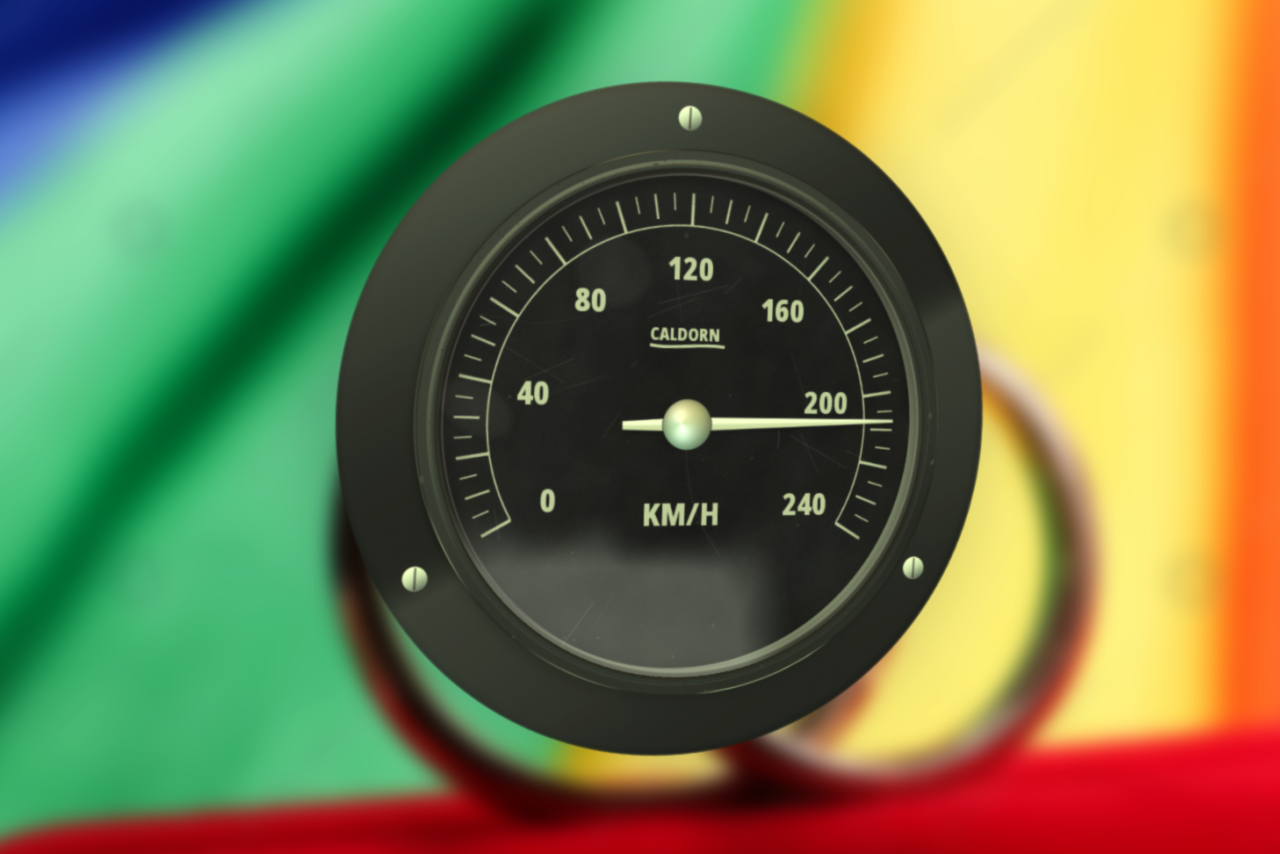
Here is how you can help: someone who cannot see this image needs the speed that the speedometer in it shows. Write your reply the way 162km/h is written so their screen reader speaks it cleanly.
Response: 207.5km/h
